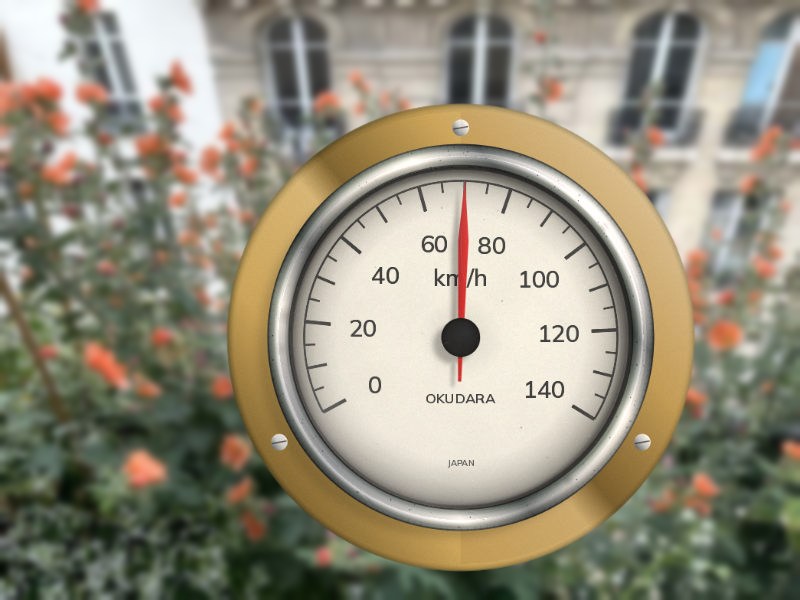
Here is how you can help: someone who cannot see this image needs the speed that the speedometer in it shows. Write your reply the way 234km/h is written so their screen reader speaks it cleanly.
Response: 70km/h
